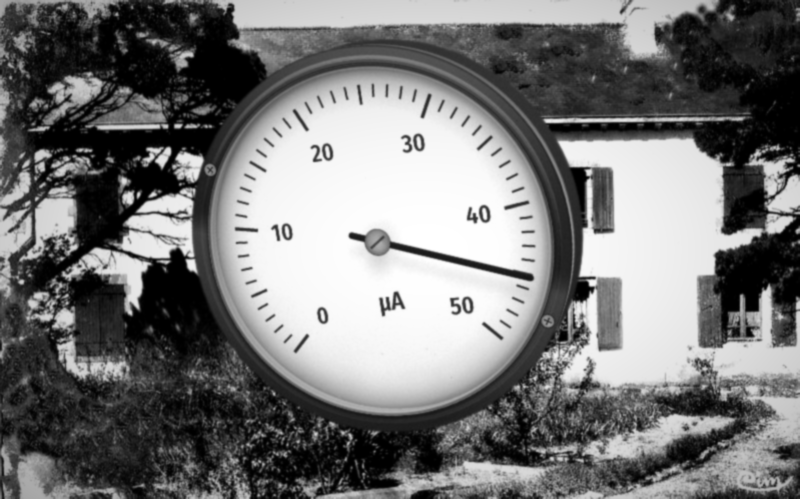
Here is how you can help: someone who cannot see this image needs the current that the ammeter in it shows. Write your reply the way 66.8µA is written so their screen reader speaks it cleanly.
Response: 45µA
